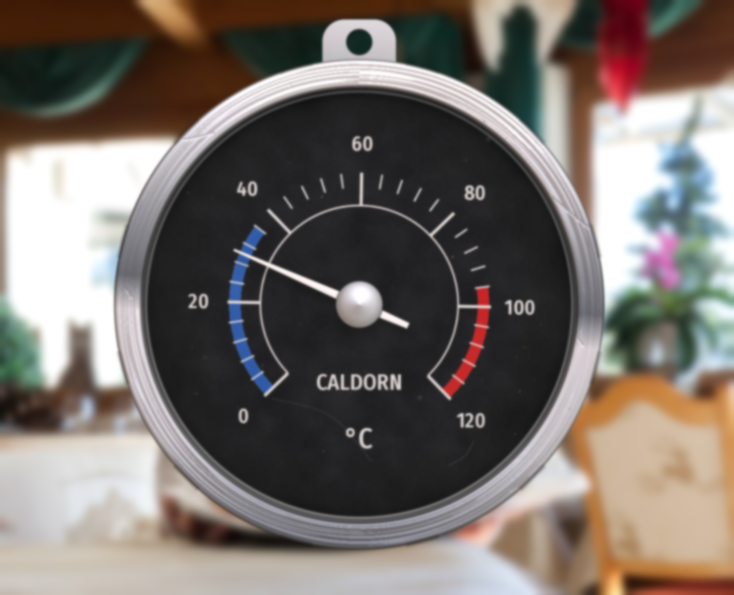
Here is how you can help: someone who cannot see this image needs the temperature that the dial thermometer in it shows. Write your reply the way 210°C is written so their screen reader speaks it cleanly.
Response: 30°C
